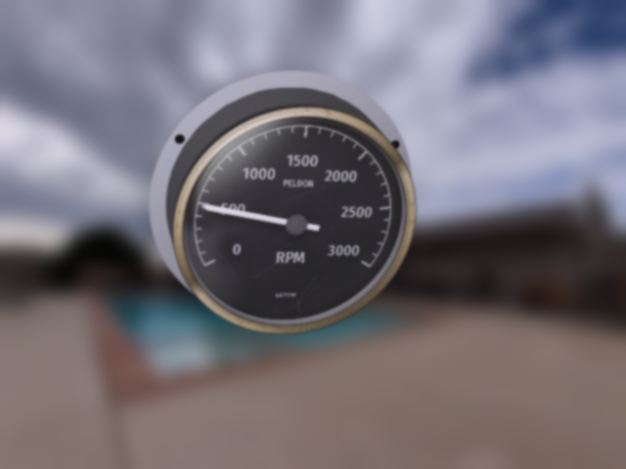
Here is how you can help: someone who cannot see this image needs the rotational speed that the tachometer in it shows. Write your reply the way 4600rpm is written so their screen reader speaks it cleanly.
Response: 500rpm
